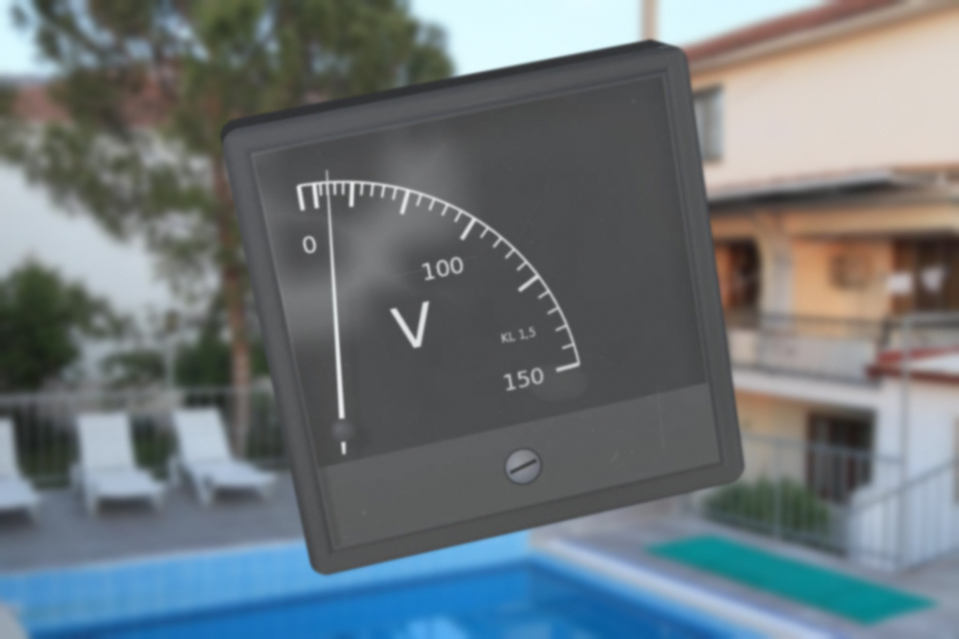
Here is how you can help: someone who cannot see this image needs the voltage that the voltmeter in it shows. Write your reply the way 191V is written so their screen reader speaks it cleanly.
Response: 35V
